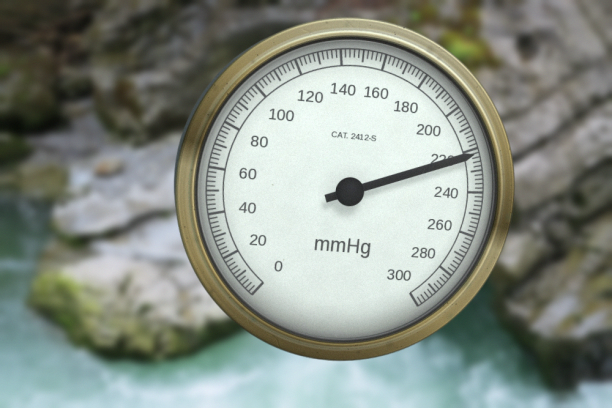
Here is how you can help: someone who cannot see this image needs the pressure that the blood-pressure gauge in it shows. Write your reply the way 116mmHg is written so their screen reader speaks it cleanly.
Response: 222mmHg
